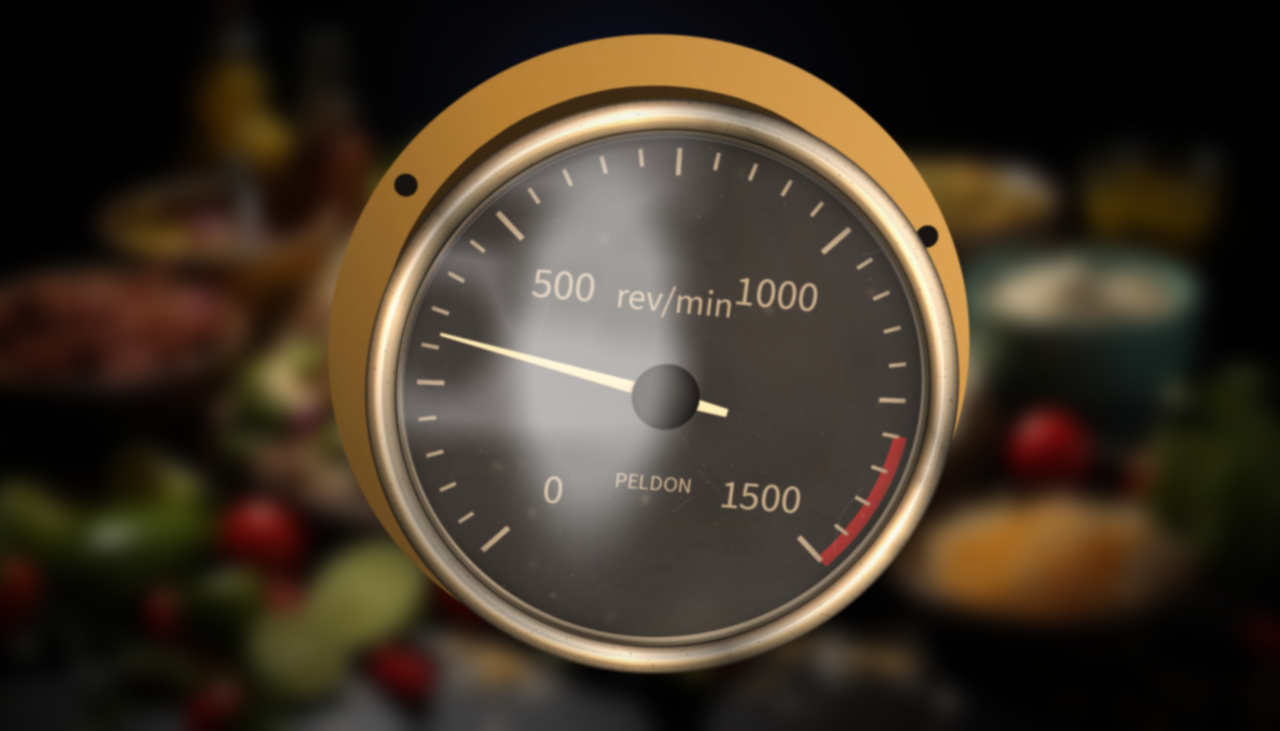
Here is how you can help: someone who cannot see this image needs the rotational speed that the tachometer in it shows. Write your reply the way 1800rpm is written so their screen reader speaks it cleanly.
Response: 325rpm
